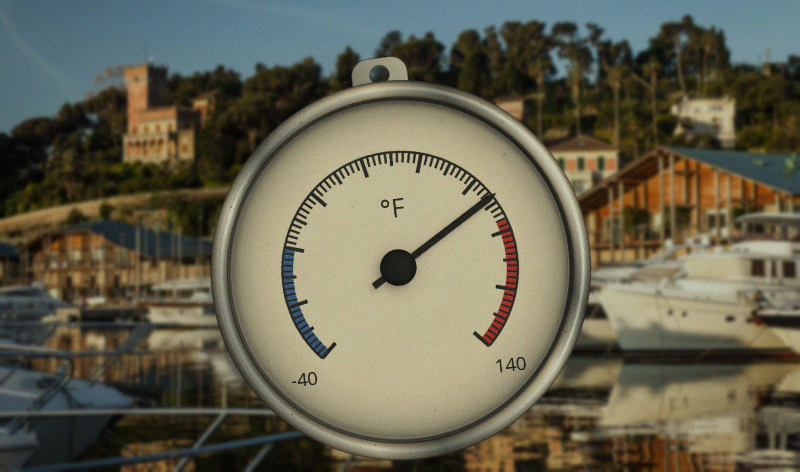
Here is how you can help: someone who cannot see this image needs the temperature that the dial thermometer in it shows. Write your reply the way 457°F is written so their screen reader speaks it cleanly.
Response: 88°F
